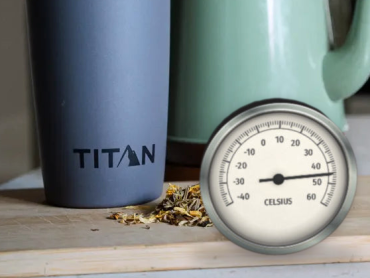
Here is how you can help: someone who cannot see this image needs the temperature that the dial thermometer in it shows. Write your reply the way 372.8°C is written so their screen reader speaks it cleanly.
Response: 45°C
